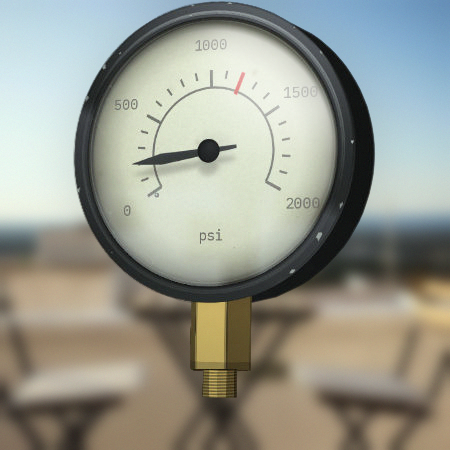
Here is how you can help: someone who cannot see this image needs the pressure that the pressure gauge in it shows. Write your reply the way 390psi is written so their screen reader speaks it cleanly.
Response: 200psi
